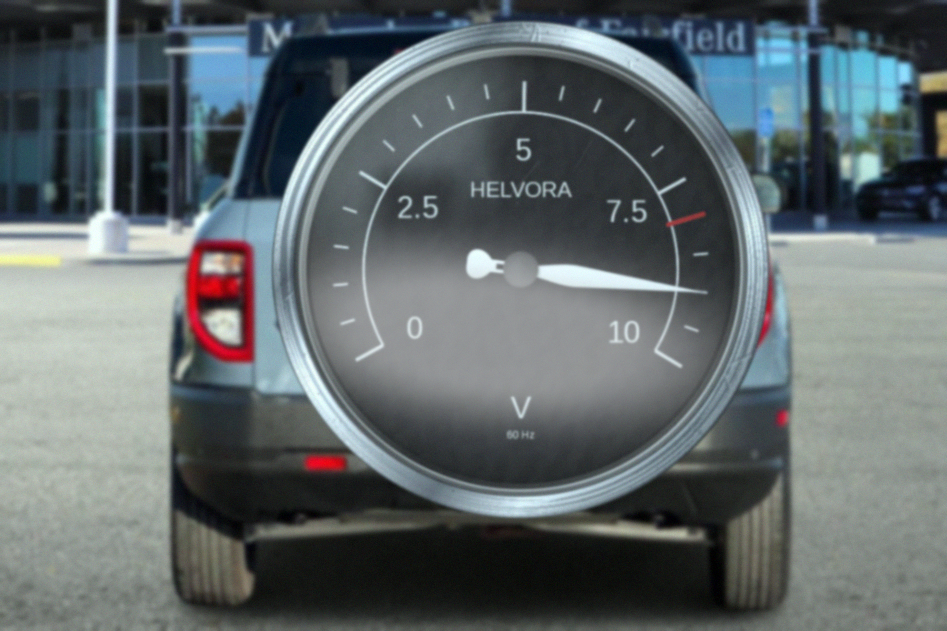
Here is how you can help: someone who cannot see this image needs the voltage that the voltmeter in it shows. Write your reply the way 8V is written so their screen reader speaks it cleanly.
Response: 9V
